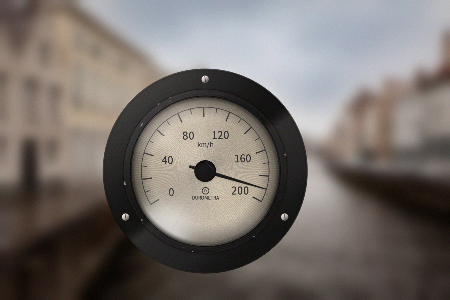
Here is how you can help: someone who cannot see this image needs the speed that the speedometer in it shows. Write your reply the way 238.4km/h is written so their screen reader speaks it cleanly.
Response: 190km/h
